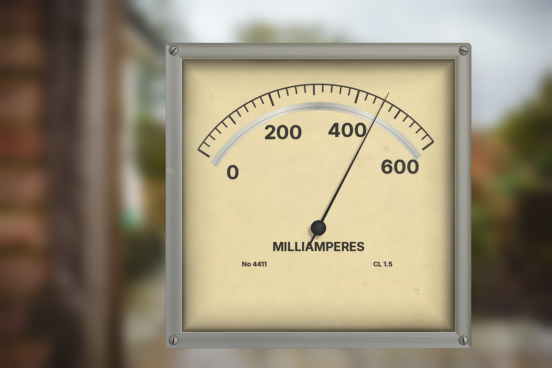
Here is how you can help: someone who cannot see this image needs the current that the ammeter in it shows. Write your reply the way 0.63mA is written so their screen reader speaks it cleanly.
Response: 460mA
